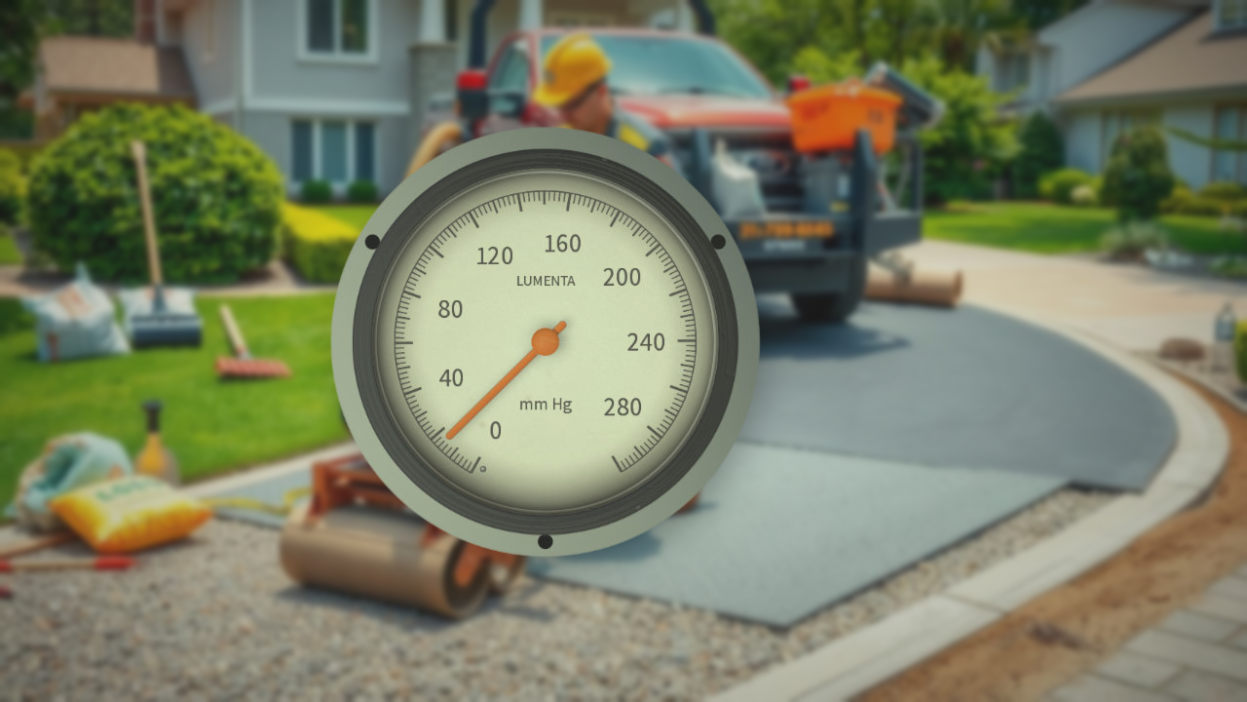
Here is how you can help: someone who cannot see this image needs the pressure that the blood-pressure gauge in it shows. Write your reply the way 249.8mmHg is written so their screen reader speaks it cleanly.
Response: 16mmHg
